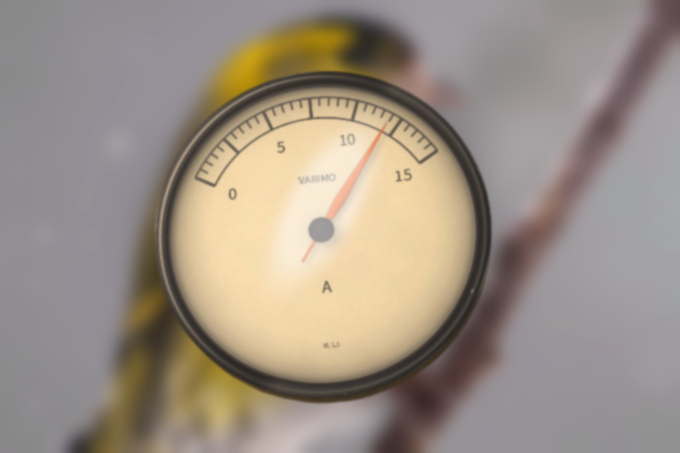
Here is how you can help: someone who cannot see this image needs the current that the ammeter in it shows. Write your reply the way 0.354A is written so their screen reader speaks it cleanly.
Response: 12A
